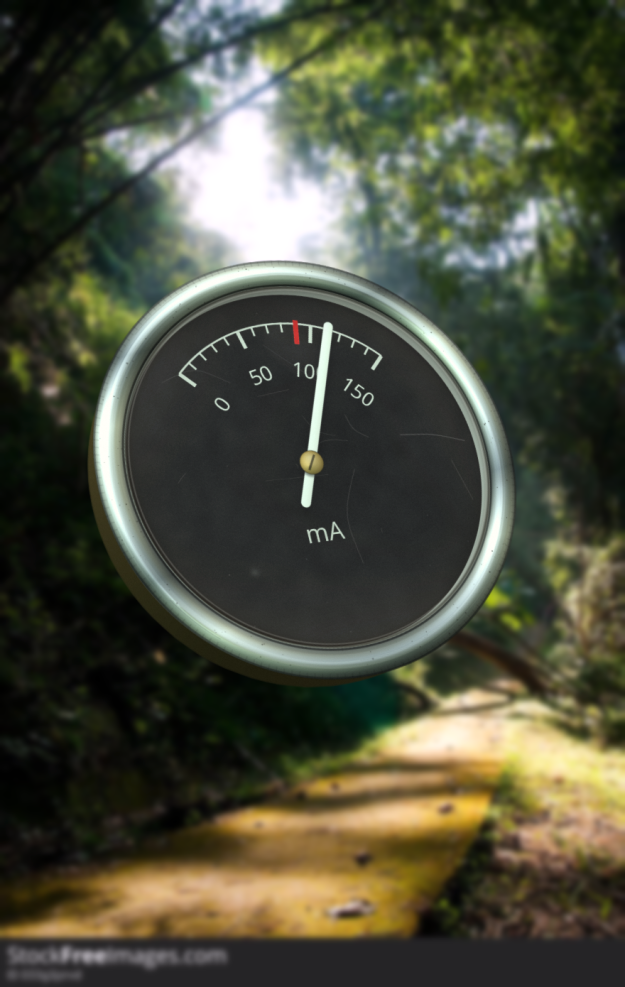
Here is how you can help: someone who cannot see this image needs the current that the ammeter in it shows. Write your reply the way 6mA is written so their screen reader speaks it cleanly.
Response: 110mA
